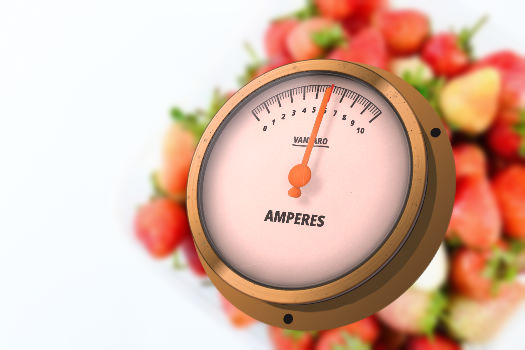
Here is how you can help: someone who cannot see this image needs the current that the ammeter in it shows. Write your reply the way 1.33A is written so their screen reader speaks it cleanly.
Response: 6A
